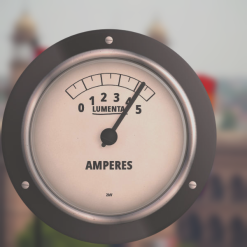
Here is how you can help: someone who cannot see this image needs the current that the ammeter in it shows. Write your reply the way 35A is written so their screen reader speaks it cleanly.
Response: 4.25A
